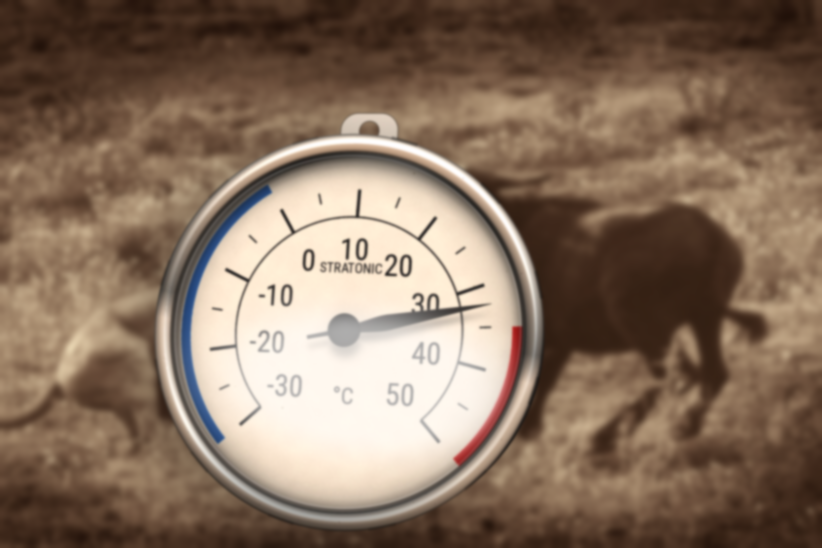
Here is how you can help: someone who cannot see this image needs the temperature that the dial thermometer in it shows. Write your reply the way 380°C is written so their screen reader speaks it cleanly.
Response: 32.5°C
